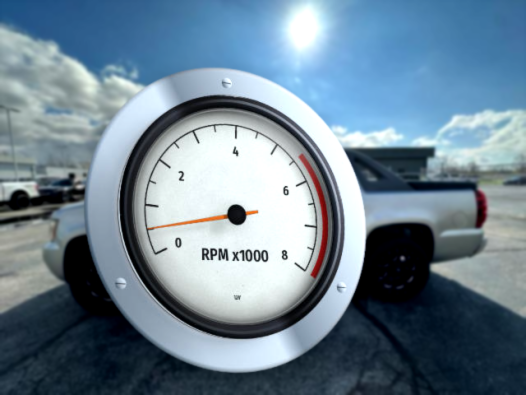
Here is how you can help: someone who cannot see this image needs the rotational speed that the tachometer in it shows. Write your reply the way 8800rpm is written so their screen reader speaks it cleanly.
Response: 500rpm
